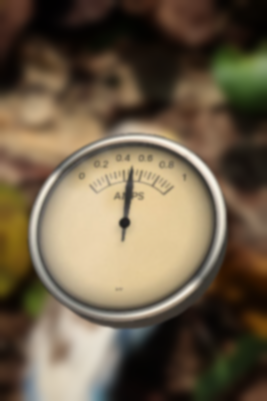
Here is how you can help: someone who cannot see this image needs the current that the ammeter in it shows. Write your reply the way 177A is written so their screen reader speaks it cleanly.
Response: 0.5A
